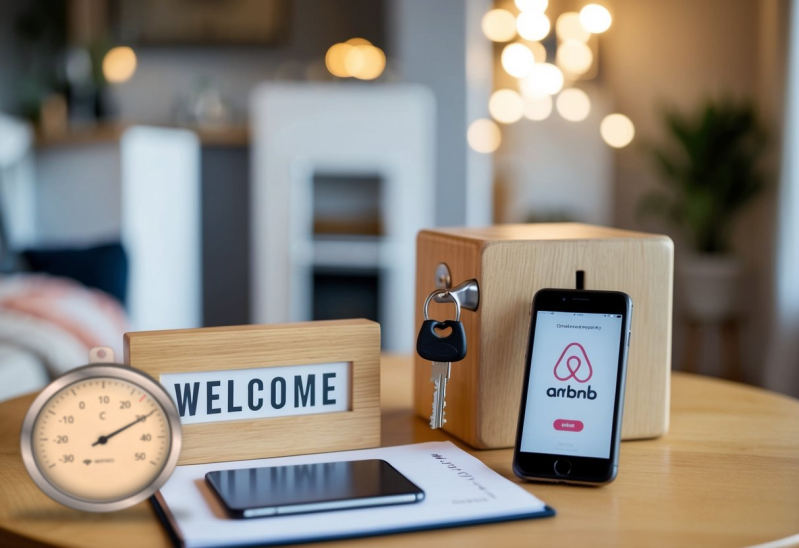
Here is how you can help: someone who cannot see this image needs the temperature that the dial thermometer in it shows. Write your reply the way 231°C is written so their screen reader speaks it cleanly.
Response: 30°C
